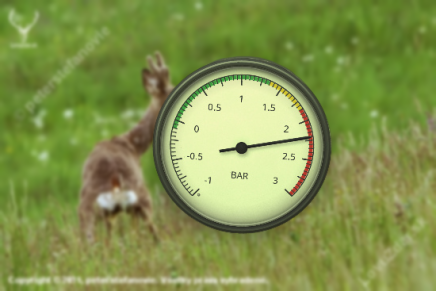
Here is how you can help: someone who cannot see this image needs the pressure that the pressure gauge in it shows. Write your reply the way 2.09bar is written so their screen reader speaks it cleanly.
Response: 2.2bar
